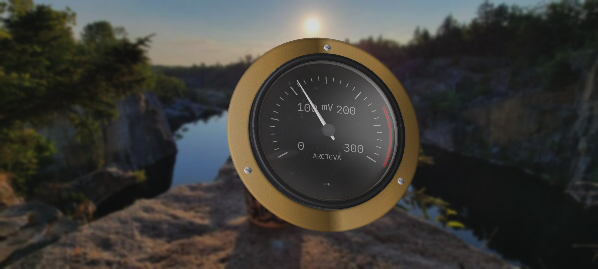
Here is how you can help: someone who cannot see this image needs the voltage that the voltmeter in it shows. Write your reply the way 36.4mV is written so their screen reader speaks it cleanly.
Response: 110mV
